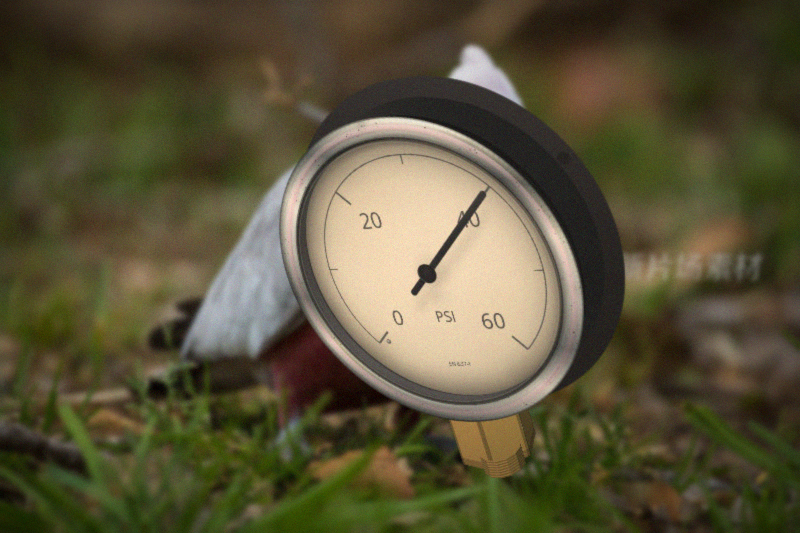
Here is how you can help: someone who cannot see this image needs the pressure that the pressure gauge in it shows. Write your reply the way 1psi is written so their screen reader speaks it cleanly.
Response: 40psi
